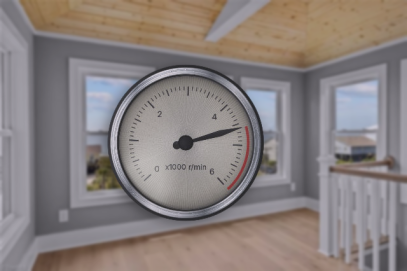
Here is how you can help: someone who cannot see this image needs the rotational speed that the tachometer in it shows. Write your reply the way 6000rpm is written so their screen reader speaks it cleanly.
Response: 4600rpm
